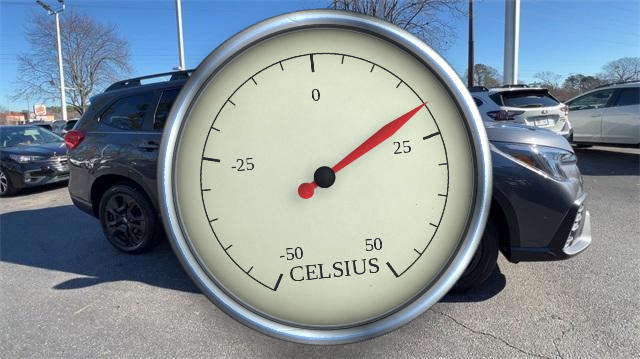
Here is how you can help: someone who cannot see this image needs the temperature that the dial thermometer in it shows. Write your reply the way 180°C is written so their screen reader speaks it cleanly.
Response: 20°C
